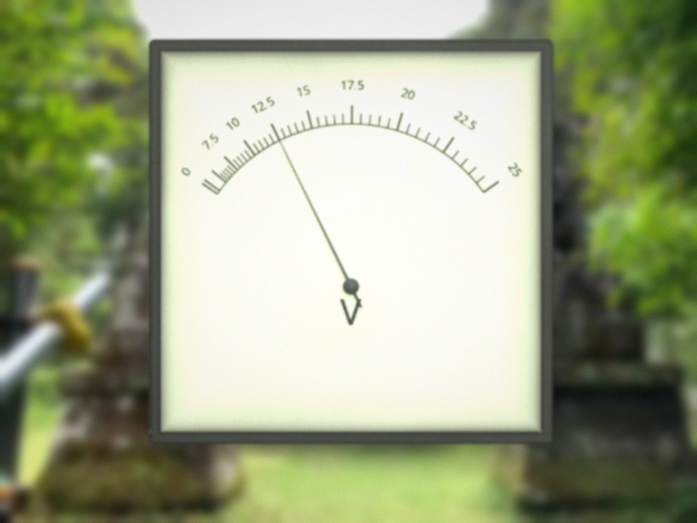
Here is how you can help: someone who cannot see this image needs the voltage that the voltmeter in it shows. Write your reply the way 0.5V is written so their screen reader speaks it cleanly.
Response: 12.5V
